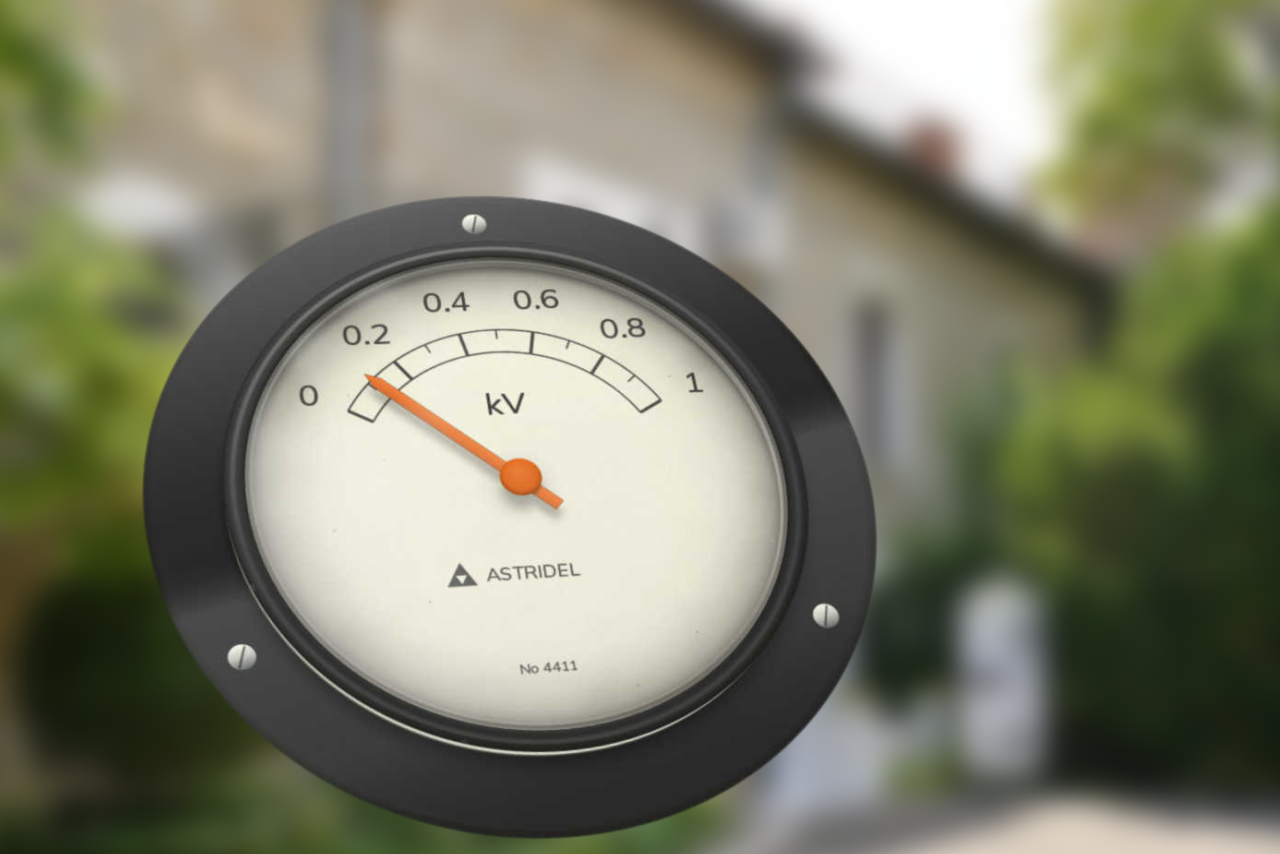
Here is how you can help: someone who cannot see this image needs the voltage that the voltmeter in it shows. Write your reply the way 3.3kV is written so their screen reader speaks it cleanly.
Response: 0.1kV
